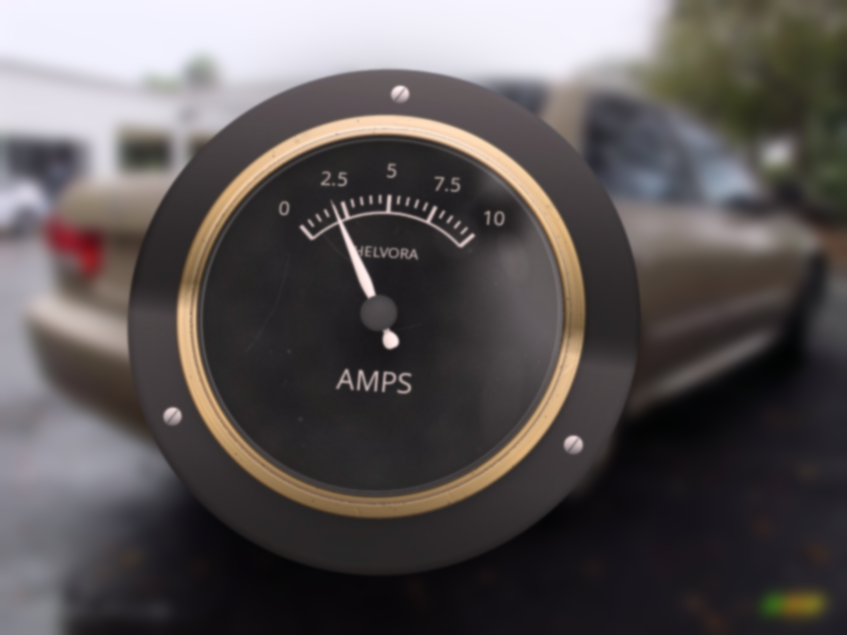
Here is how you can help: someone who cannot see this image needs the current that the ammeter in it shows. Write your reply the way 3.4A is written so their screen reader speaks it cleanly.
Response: 2A
